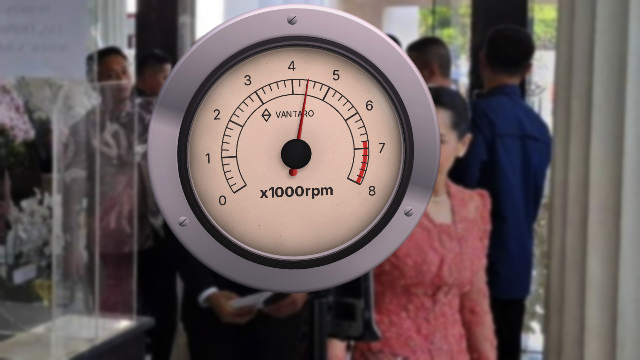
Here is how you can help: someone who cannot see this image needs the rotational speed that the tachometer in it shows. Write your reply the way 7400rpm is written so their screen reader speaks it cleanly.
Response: 4400rpm
